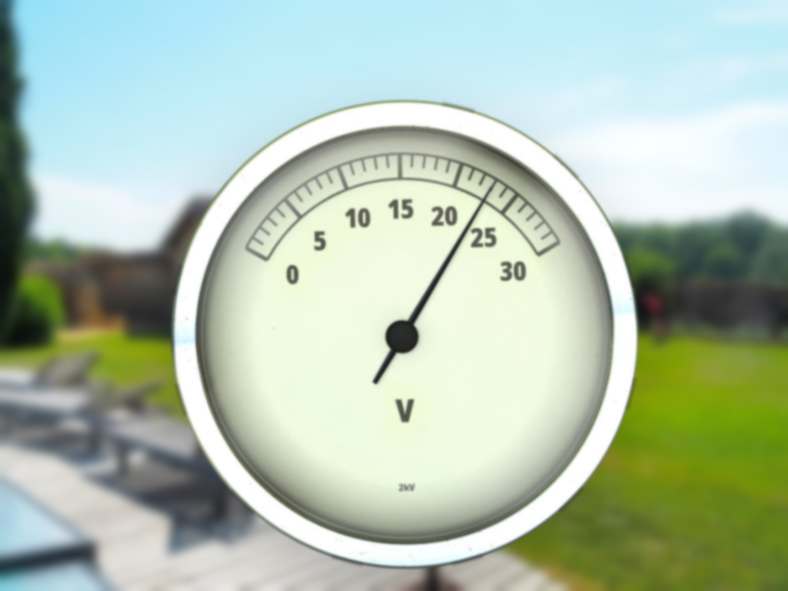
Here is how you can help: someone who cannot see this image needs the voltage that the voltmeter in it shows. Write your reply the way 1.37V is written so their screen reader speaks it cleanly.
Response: 23V
